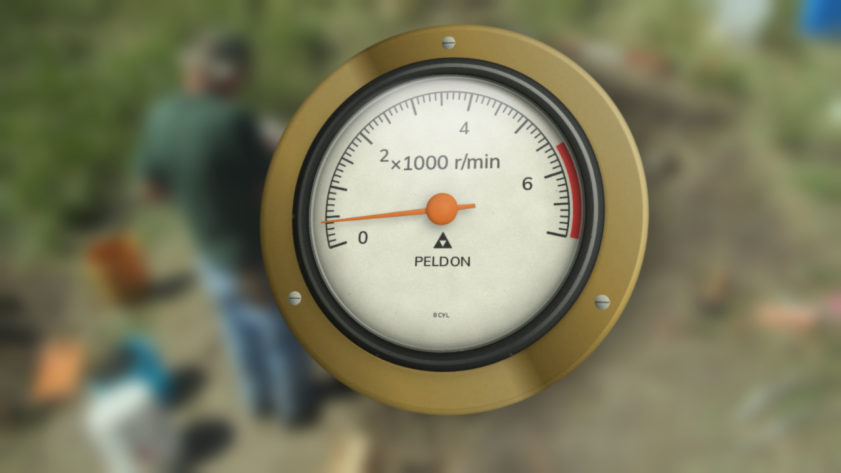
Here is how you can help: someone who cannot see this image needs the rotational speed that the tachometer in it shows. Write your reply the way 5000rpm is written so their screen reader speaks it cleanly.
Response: 400rpm
